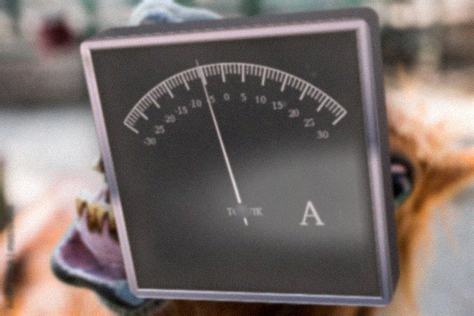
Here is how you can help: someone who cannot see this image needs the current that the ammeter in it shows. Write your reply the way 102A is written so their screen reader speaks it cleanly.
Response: -5A
